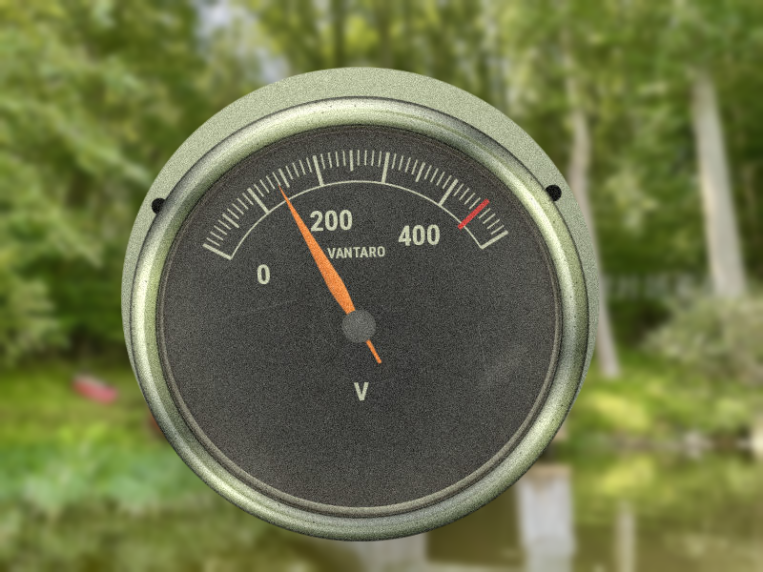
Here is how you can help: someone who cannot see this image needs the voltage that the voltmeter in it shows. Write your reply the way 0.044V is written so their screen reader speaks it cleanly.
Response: 140V
